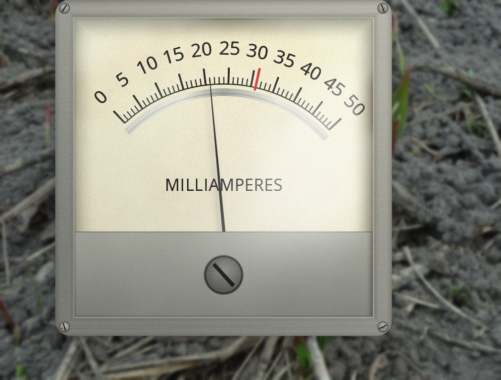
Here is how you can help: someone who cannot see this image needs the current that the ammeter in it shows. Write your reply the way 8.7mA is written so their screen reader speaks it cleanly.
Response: 21mA
